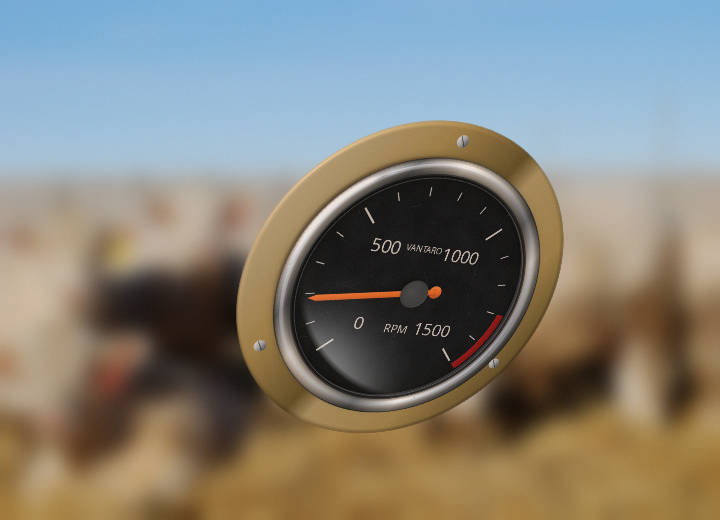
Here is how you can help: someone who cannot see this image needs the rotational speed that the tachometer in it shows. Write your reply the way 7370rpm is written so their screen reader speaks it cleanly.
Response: 200rpm
